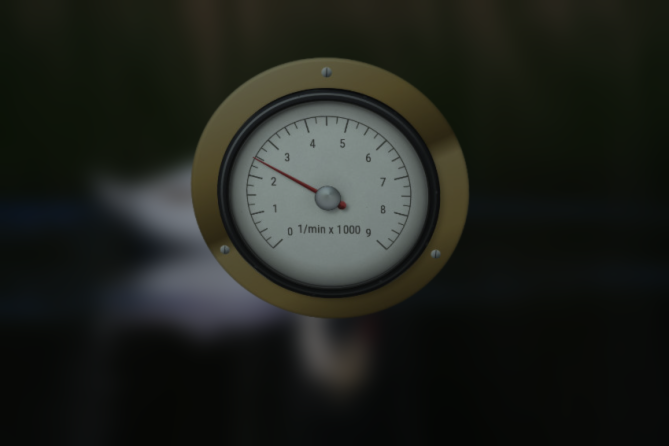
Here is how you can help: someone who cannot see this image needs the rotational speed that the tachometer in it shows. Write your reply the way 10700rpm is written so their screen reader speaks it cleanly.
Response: 2500rpm
